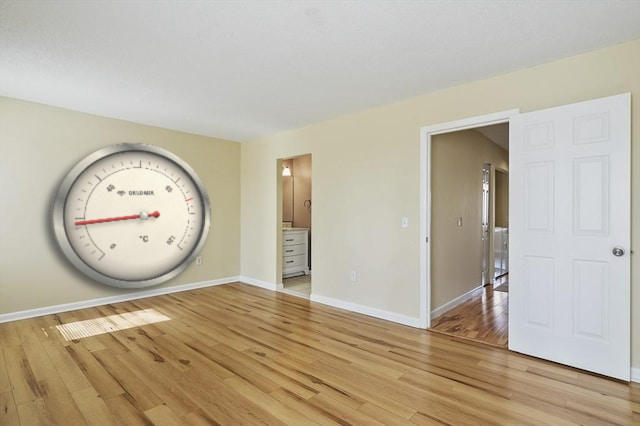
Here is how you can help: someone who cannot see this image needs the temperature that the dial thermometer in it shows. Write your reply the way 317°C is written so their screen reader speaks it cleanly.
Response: 18°C
